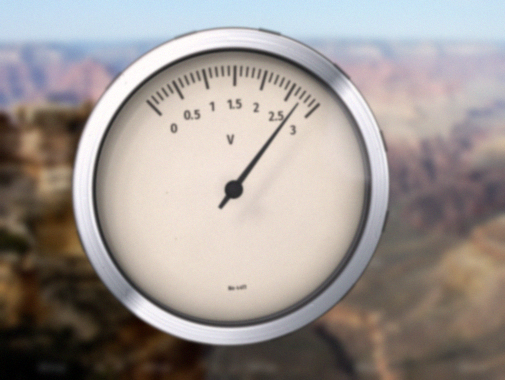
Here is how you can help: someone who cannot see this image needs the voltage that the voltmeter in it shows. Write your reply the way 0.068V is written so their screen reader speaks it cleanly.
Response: 2.7V
